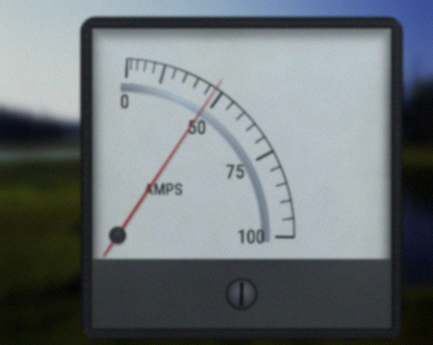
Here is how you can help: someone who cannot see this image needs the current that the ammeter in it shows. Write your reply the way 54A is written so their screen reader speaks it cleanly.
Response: 47.5A
